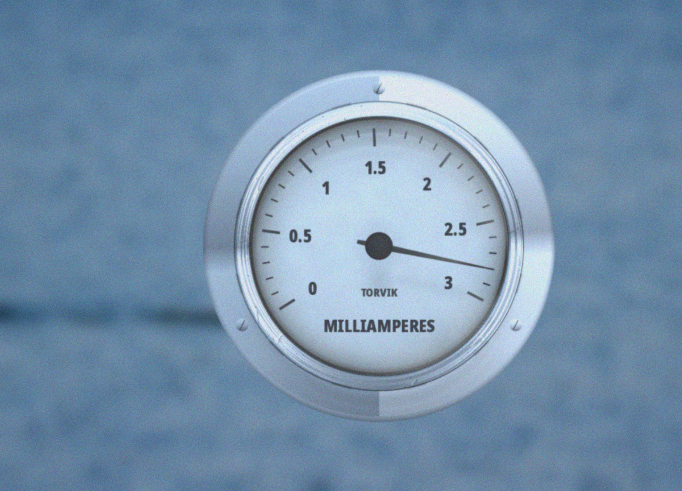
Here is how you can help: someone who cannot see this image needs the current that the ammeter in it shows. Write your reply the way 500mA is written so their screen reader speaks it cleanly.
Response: 2.8mA
